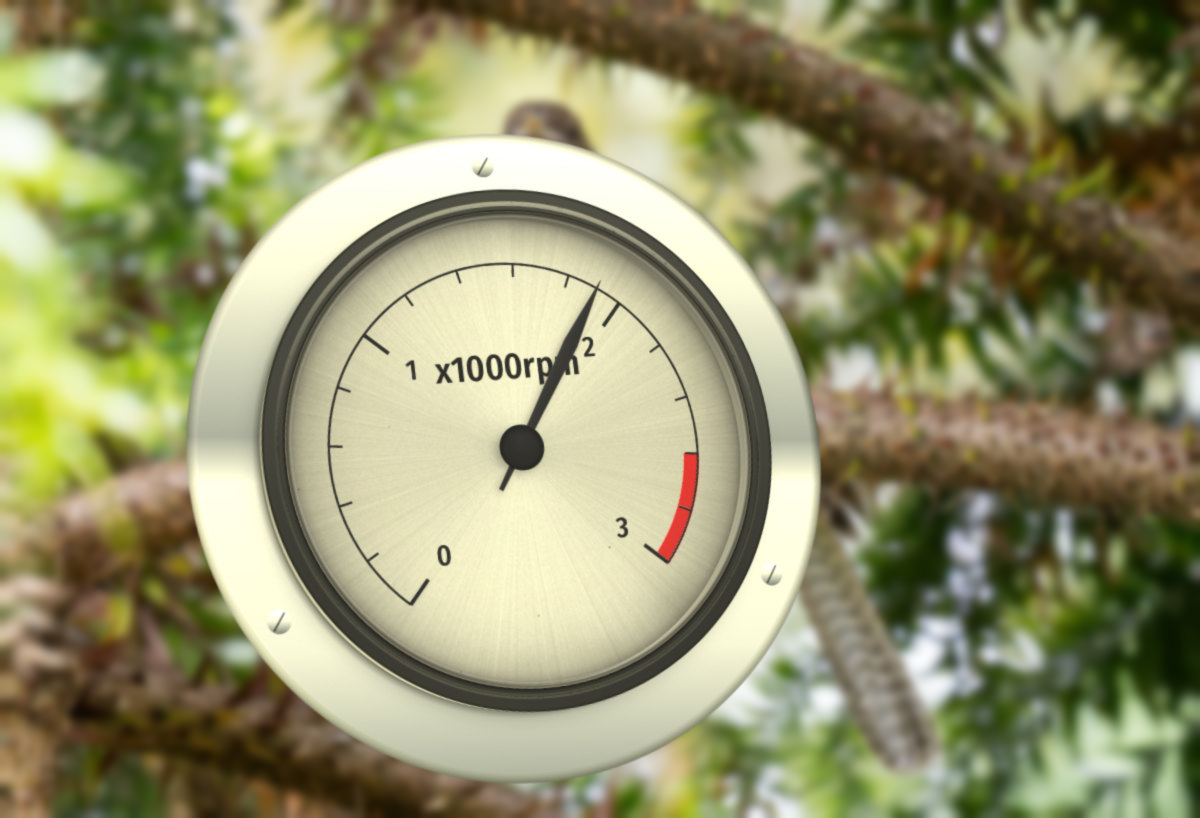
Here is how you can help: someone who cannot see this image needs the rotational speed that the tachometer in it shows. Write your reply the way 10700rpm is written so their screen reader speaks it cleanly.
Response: 1900rpm
